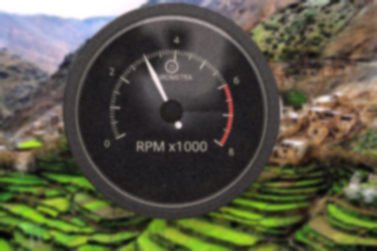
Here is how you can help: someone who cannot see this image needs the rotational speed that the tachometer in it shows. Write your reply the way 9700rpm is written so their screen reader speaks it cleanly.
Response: 3000rpm
